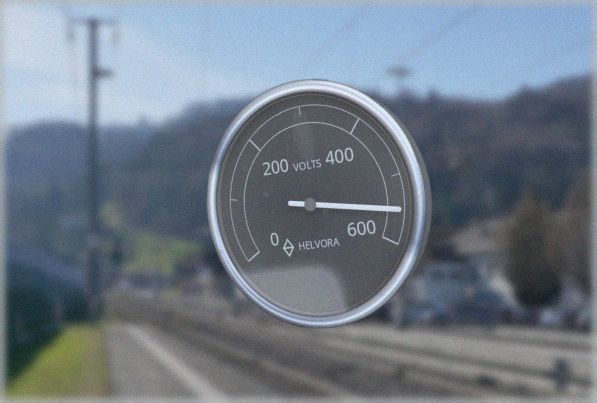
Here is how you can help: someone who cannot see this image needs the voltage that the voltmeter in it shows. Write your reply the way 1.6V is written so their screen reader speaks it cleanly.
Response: 550V
